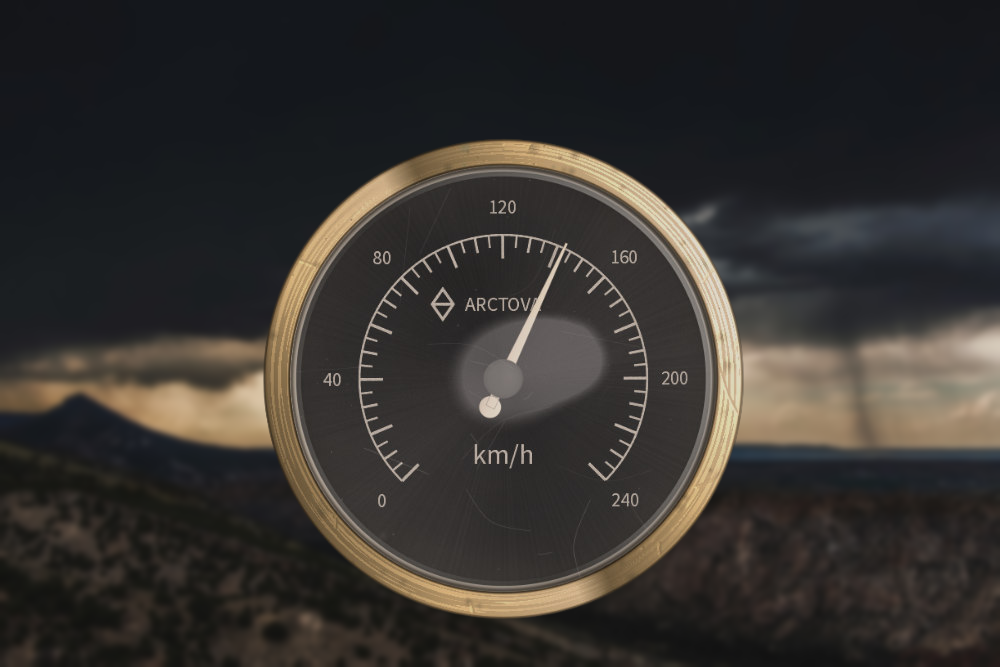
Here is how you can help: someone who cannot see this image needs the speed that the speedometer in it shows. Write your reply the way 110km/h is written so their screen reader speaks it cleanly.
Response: 142.5km/h
